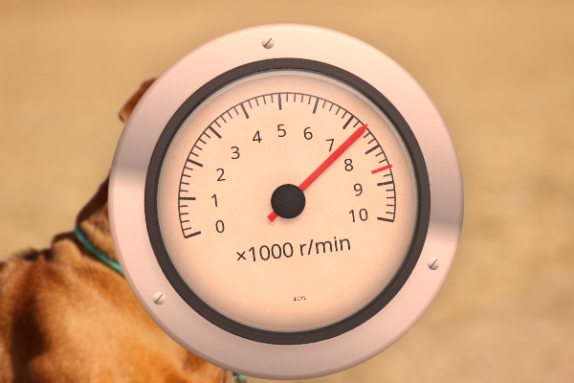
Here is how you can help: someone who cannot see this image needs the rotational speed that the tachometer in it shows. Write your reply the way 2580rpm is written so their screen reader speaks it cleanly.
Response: 7400rpm
